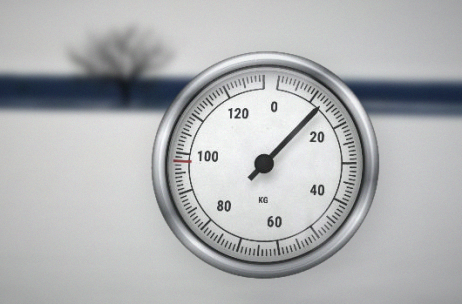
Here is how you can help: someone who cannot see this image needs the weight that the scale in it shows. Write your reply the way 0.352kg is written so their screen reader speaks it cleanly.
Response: 13kg
